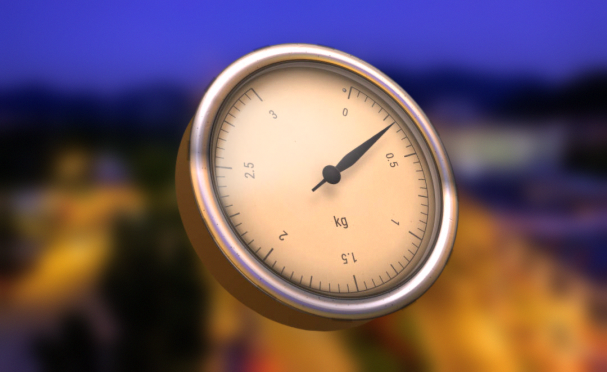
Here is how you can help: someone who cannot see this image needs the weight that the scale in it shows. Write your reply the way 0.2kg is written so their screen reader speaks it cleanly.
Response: 0.3kg
